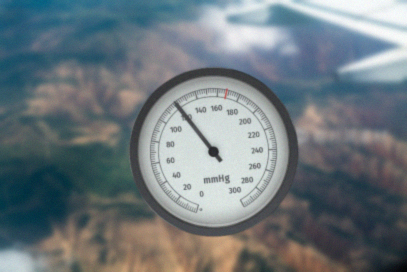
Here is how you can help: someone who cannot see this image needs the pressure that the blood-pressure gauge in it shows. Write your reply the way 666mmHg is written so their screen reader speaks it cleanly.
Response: 120mmHg
